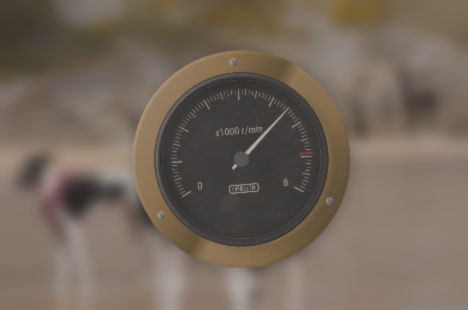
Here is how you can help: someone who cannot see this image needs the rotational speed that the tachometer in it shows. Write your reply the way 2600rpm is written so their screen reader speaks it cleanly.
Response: 5500rpm
